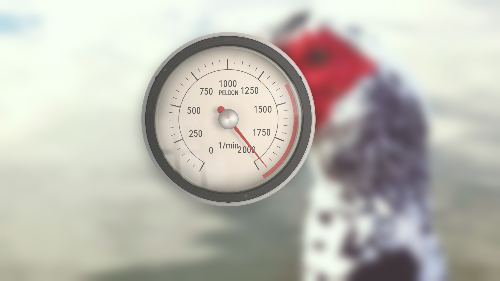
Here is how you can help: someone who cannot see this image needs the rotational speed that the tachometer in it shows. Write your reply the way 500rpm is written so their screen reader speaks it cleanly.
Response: 1950rpm
